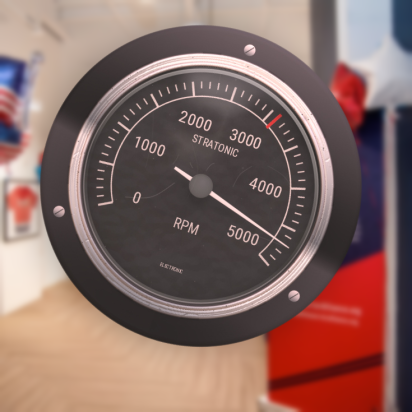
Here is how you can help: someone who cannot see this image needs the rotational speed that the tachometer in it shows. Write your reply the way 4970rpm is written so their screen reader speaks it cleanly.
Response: 4700rpm
